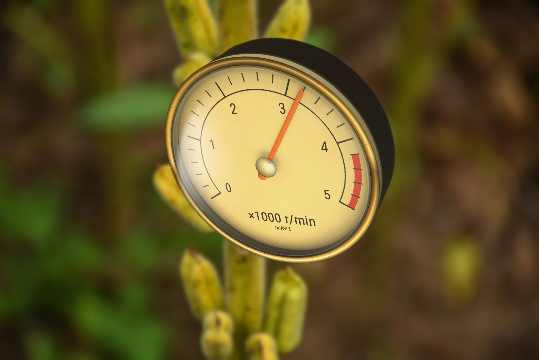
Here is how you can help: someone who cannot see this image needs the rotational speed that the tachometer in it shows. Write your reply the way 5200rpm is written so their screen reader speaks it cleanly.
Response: 3200rpm
